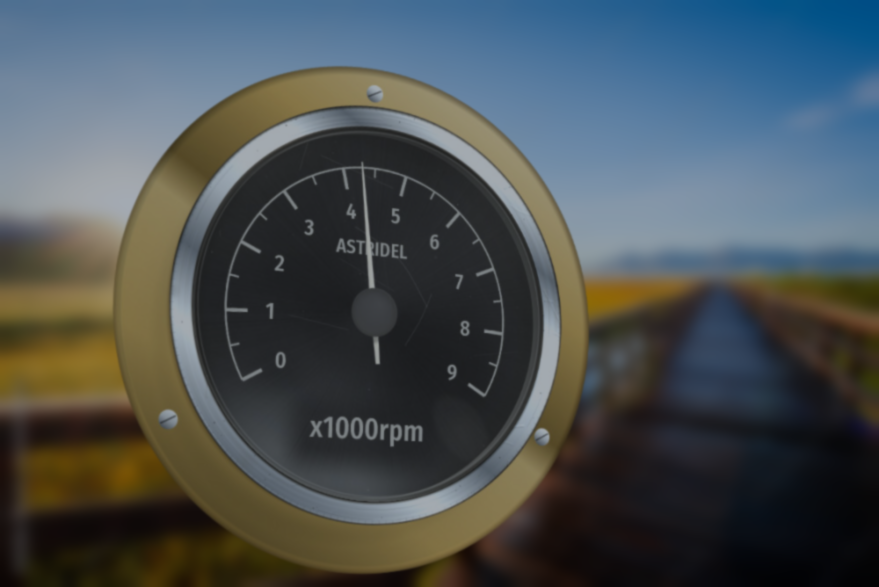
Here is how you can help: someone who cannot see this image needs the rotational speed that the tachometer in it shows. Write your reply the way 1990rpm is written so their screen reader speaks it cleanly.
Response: 4250rpm
